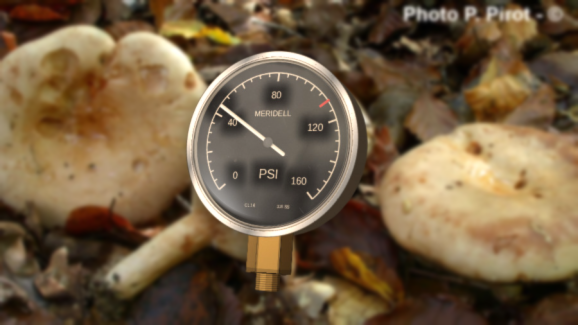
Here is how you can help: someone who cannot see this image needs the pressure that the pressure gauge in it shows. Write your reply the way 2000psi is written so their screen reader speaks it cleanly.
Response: 45psi
